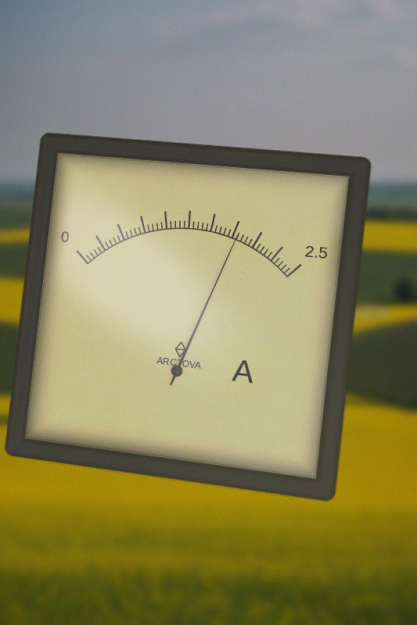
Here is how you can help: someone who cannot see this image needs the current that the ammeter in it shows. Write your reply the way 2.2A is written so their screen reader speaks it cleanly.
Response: 1.8A
